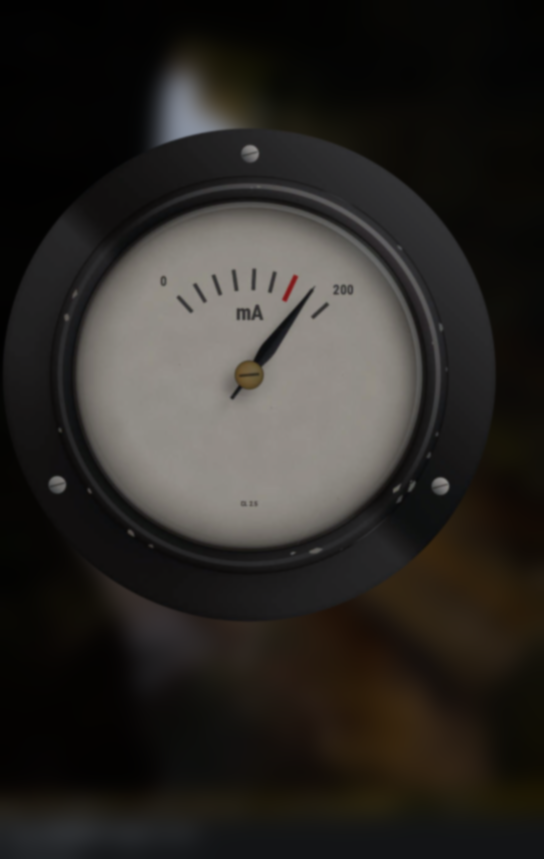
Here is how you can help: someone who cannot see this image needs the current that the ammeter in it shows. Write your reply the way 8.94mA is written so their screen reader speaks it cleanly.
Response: 175mA
